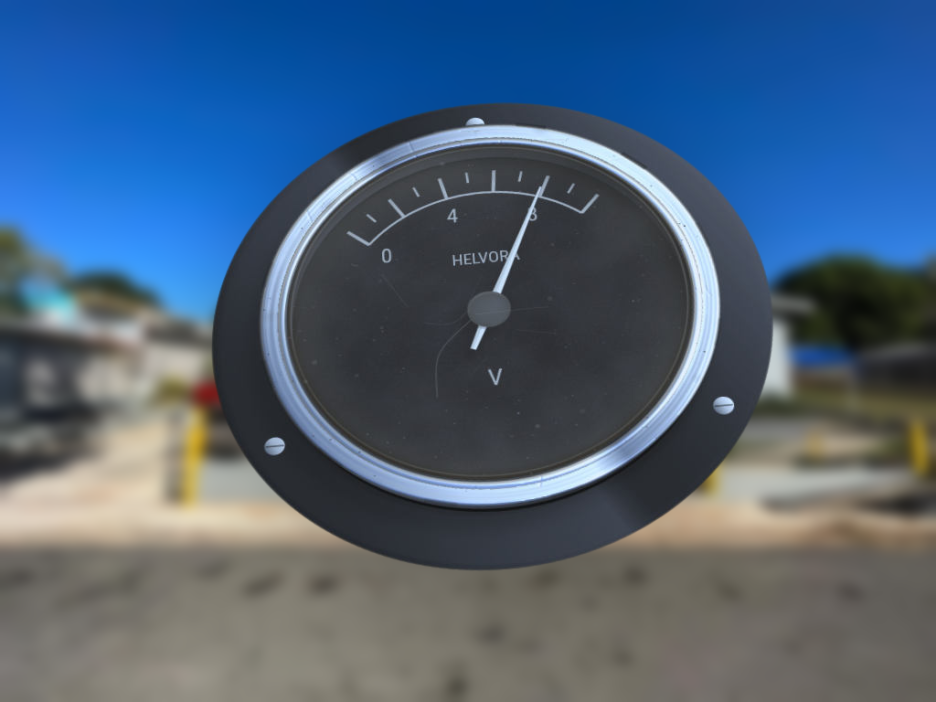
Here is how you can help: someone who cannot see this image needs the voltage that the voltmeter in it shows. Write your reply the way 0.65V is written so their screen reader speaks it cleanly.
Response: 8V
